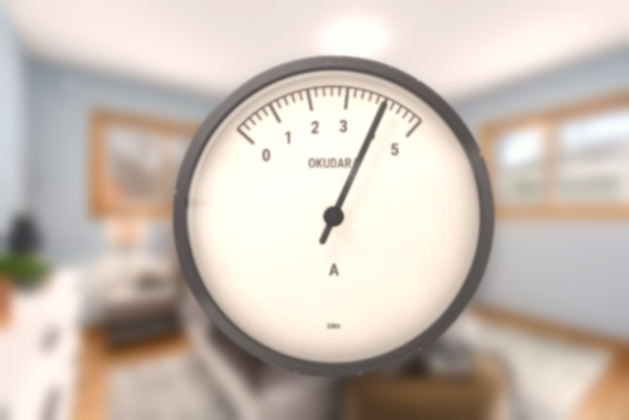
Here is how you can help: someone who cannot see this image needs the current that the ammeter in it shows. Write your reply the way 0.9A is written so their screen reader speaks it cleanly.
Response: 4A
